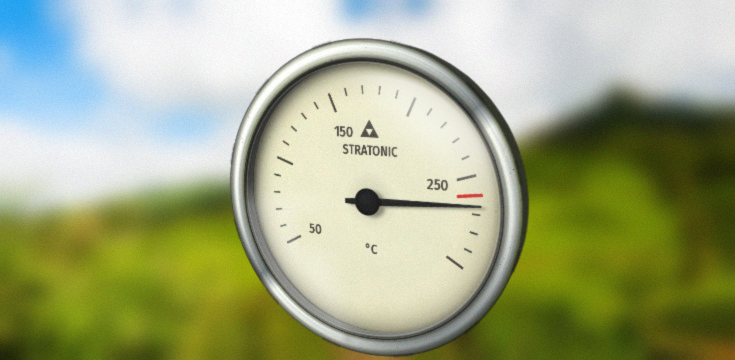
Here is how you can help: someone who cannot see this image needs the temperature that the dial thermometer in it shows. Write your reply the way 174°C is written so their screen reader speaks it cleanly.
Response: 265°C
